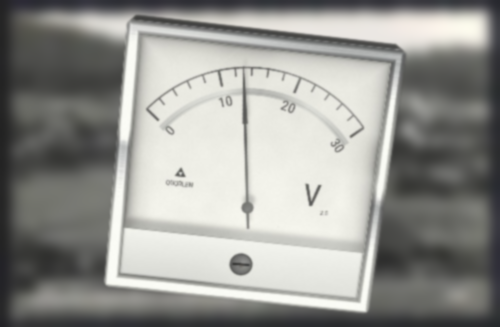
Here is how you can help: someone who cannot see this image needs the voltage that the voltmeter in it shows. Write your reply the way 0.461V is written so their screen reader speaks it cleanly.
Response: 13V
